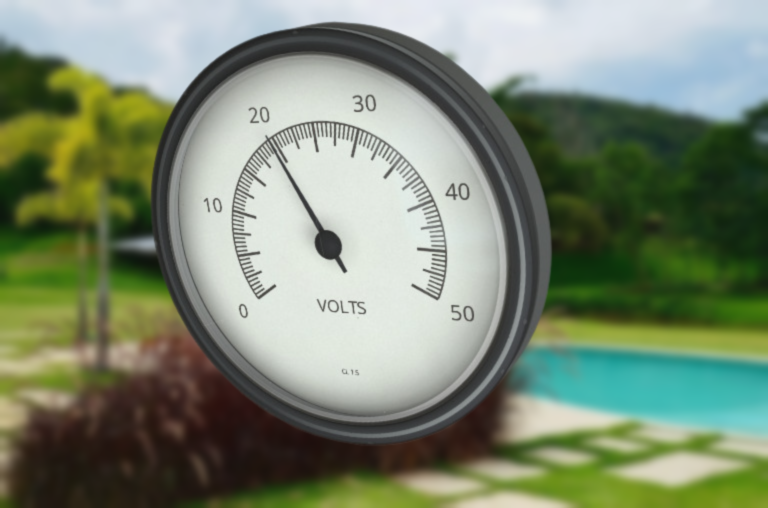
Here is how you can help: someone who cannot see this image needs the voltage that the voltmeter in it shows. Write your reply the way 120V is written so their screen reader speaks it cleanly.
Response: 20V
